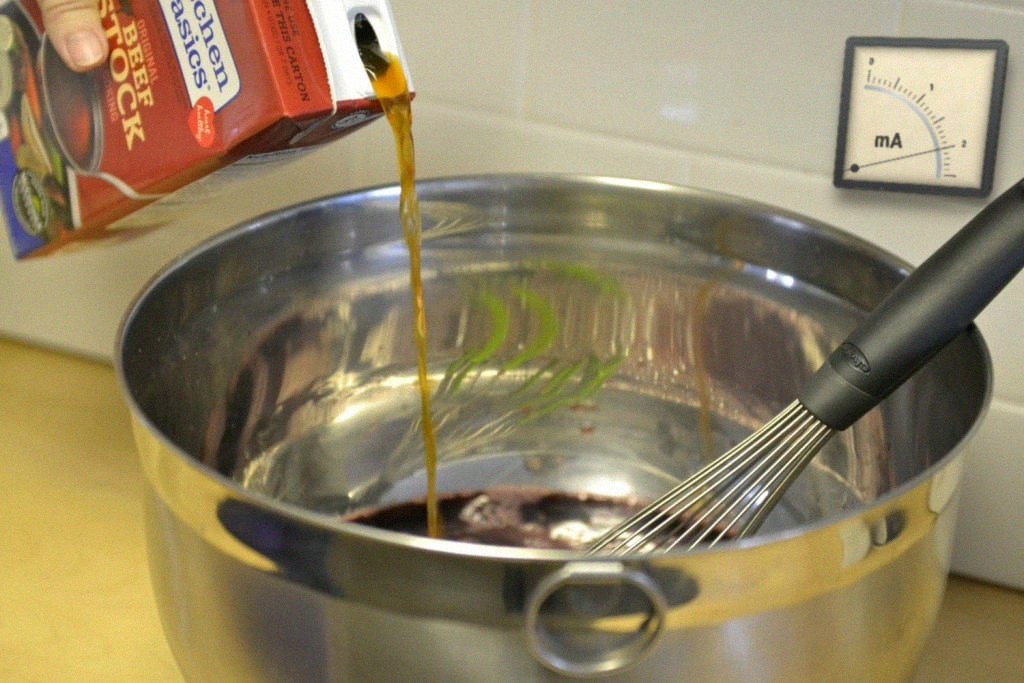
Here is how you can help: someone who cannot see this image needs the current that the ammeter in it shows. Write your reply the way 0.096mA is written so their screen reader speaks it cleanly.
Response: 2mA
